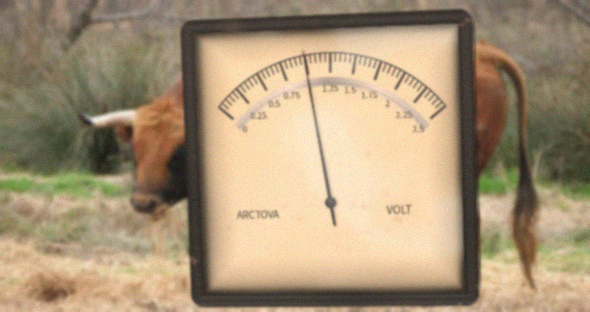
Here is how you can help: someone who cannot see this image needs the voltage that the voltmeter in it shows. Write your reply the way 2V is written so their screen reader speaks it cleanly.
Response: 1V
